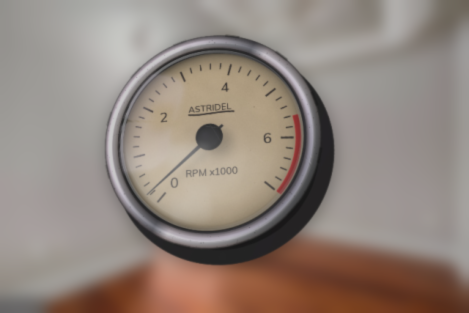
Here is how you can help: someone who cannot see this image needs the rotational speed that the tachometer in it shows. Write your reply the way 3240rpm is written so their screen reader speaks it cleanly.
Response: 200rpm
